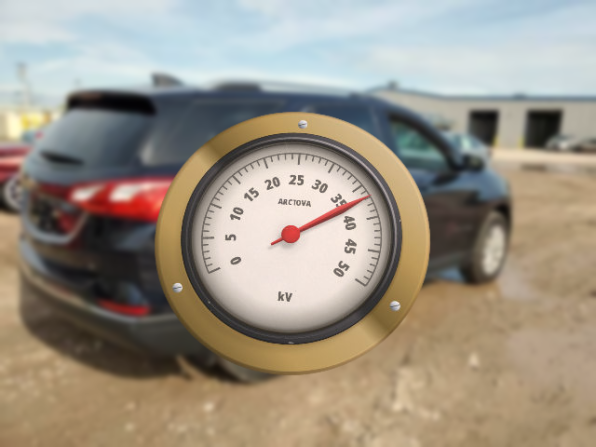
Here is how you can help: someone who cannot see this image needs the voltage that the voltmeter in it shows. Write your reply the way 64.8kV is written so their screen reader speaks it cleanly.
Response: 37kV
